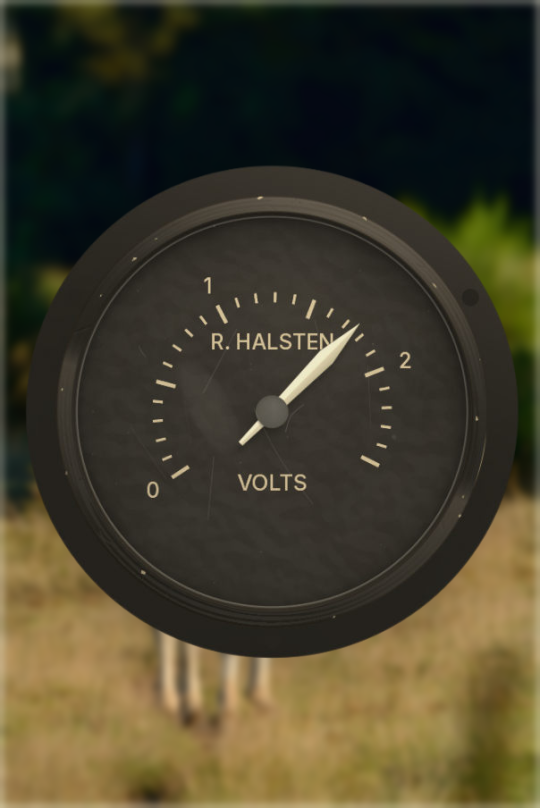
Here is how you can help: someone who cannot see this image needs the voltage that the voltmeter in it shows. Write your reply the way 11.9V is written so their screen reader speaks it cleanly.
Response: 1.75V
